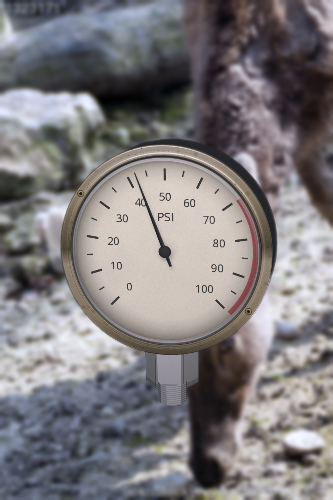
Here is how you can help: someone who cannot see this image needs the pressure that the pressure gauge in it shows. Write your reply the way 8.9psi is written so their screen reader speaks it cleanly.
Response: 42.5psi
